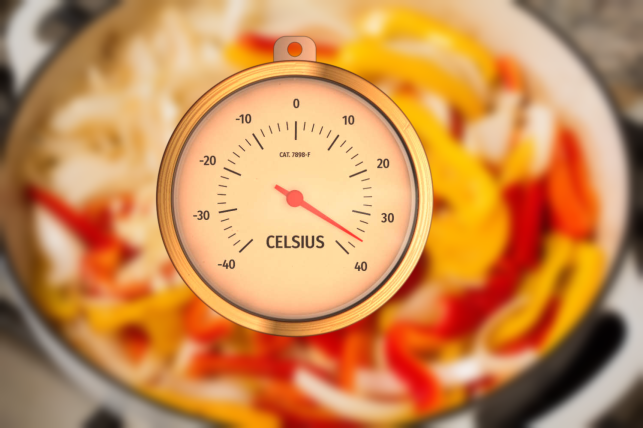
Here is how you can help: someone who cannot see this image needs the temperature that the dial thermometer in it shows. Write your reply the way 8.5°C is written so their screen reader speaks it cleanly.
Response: 36°C
